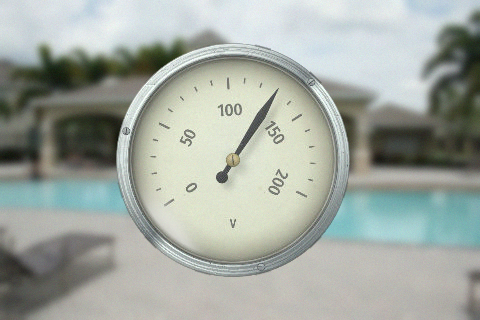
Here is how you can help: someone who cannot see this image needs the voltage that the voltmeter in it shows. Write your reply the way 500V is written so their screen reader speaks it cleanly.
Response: 130V
